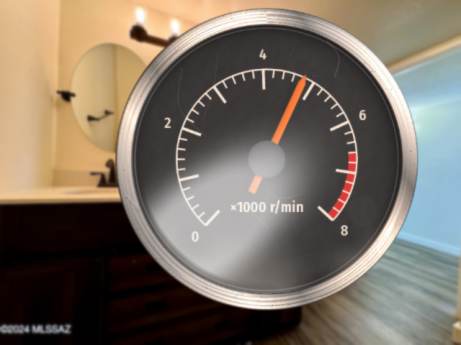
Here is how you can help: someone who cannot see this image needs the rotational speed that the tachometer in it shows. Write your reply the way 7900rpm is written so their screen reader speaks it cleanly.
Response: 4800rpm
